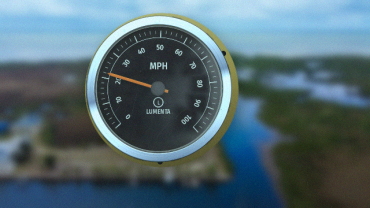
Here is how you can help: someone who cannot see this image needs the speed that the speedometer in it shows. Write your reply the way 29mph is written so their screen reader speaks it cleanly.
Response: 22mph
